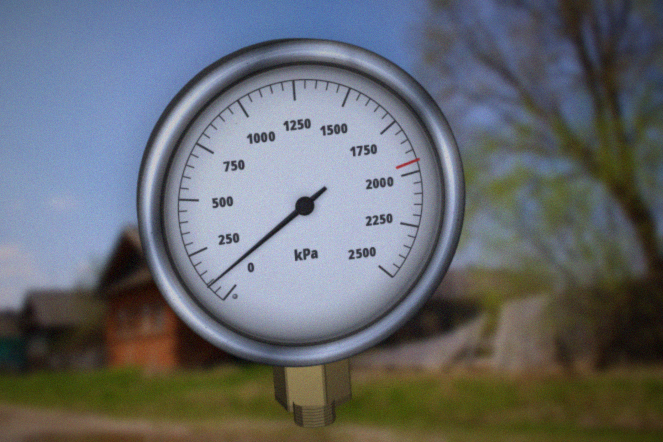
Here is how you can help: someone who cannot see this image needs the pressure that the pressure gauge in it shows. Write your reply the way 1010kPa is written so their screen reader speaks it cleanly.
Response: 100kPa
